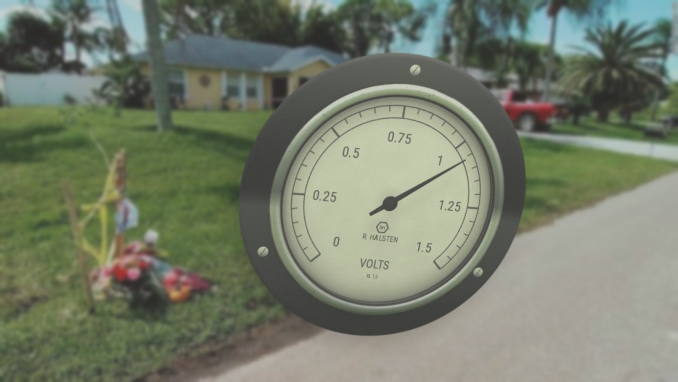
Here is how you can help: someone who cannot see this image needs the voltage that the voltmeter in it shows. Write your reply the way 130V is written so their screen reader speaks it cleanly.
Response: 1.05V
